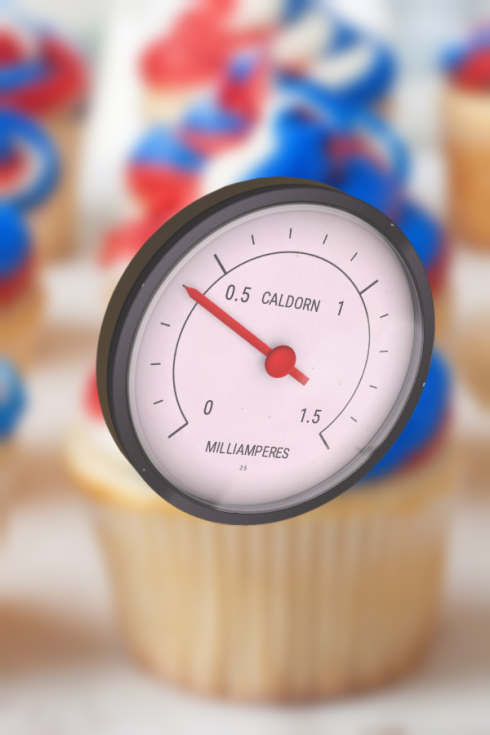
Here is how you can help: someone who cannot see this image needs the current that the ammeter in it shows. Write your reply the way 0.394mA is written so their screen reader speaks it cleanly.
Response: 0.4mA
